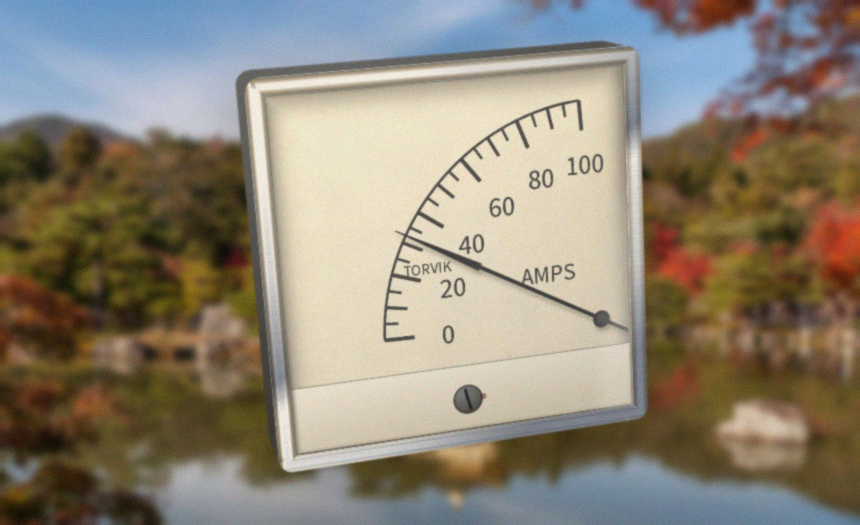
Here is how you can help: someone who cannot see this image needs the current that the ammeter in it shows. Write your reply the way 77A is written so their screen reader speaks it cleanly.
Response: 32.5A
